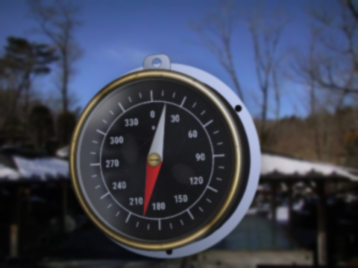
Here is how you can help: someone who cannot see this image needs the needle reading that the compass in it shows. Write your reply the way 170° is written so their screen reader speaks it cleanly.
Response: 195°
